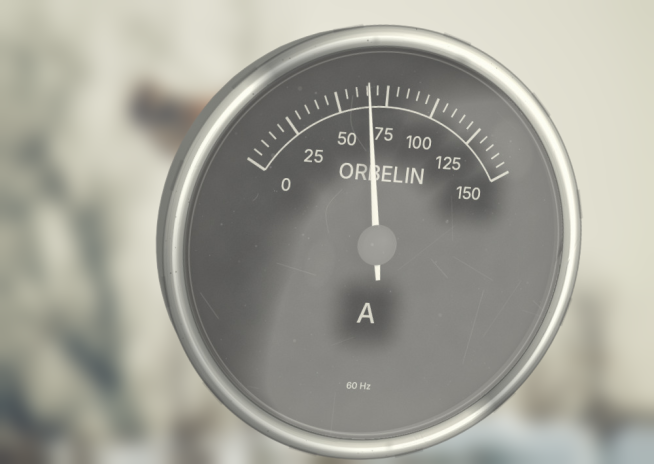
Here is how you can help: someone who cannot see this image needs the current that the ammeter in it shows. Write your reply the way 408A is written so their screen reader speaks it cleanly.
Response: 65A
